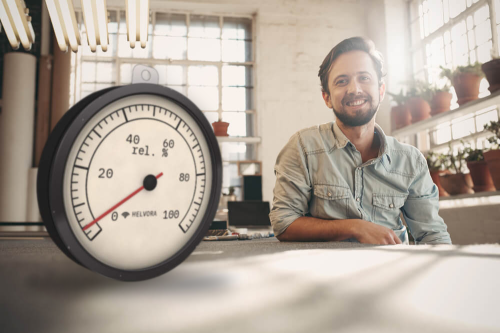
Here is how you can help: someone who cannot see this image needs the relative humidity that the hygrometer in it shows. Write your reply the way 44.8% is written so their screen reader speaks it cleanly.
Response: 4%
